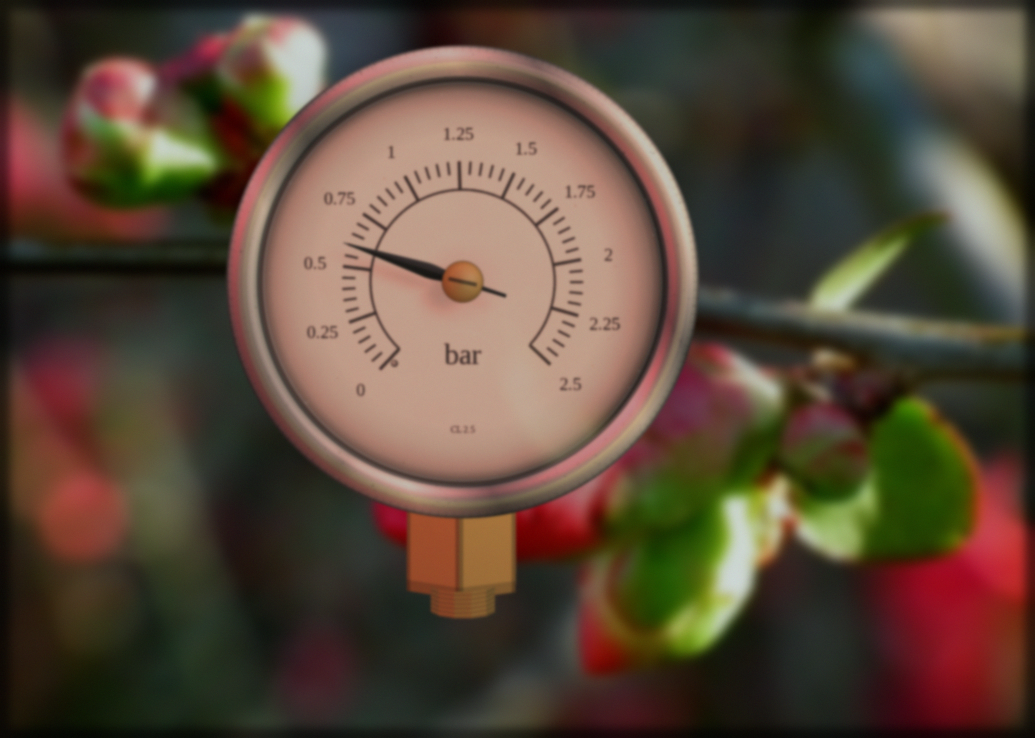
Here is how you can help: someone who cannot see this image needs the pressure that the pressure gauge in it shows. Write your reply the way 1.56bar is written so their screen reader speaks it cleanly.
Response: 0.6bar
